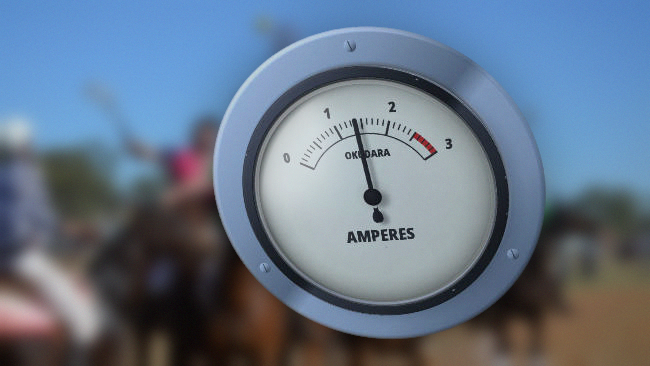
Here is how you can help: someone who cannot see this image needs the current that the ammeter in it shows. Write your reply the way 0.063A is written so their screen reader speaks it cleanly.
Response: 1.4A
